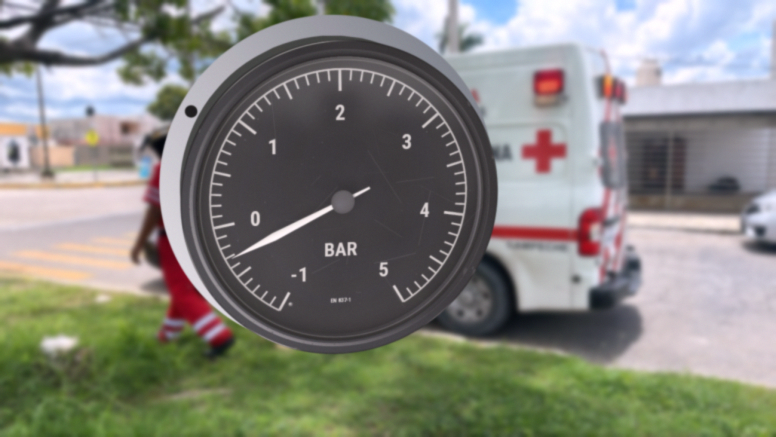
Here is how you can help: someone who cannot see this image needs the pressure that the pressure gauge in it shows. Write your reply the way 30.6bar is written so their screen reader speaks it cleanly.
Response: -0.3bar
